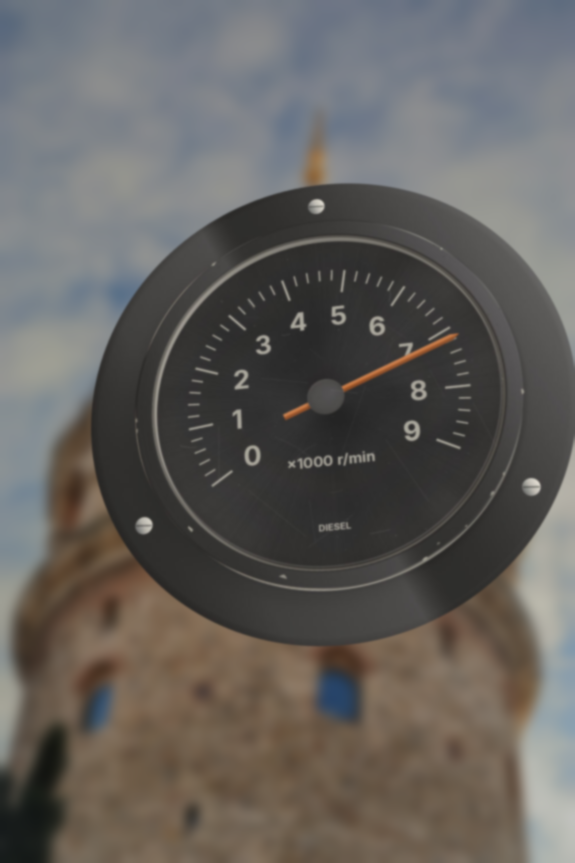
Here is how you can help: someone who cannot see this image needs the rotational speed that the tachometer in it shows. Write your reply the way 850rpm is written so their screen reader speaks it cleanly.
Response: 7200rpm
